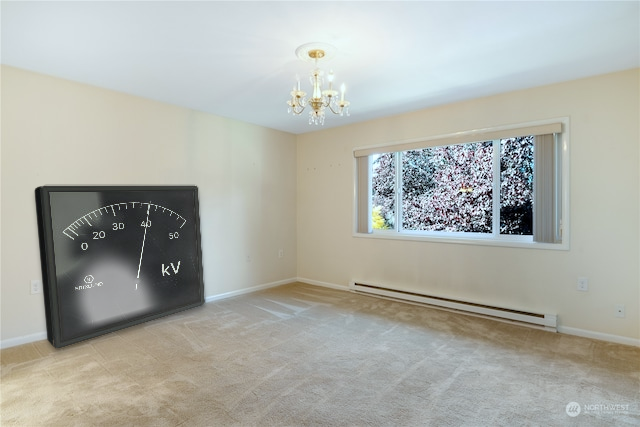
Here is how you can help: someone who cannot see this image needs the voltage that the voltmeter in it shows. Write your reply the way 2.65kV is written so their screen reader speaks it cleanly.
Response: 40kV
